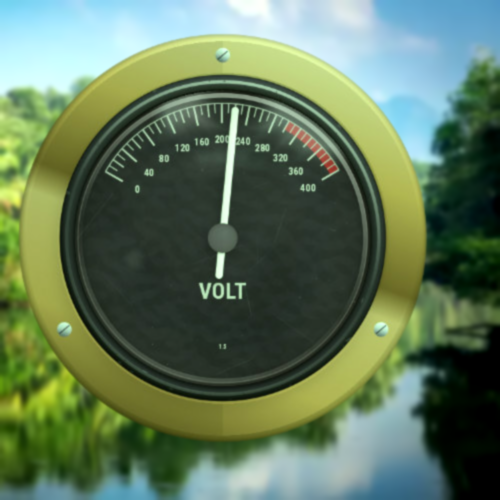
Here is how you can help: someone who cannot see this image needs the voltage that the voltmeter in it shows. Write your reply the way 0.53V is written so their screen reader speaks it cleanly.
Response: 220V
